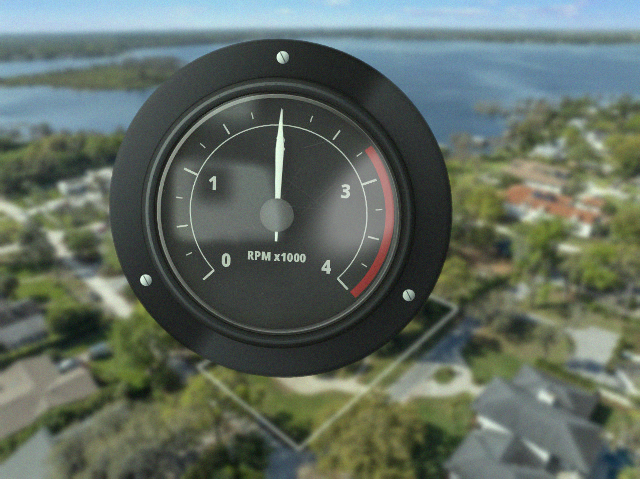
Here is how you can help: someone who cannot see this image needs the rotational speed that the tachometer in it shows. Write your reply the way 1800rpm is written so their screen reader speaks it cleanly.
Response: 2000rpm
